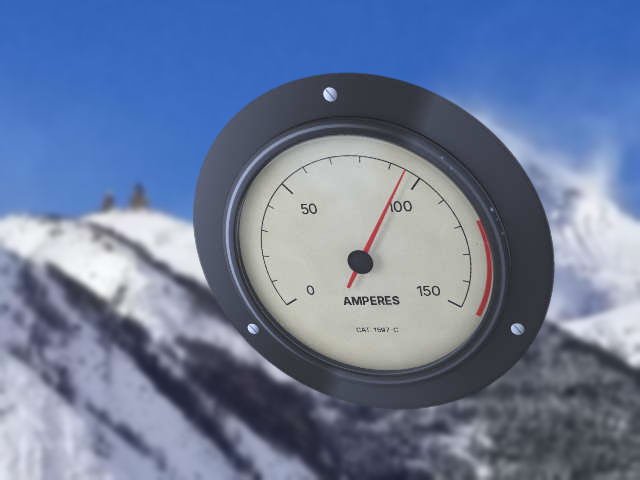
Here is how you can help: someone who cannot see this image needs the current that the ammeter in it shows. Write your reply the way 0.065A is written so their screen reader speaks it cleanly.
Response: 95A
